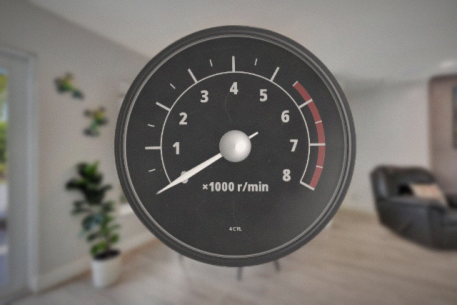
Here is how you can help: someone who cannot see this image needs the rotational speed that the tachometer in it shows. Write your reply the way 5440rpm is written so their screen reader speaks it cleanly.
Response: 0rpm
